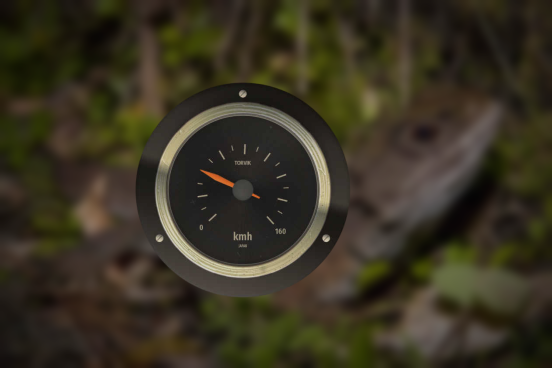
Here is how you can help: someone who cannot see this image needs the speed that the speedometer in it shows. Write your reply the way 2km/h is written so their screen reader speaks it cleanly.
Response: 40km/h
